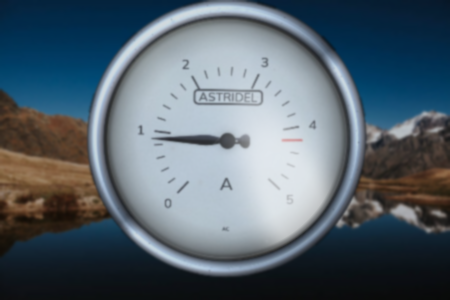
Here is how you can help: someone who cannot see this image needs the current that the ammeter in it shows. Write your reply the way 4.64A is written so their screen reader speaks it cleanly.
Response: 0.9A
